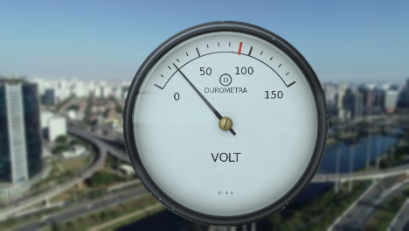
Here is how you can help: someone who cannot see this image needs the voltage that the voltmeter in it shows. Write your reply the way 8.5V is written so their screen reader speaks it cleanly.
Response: 25V
